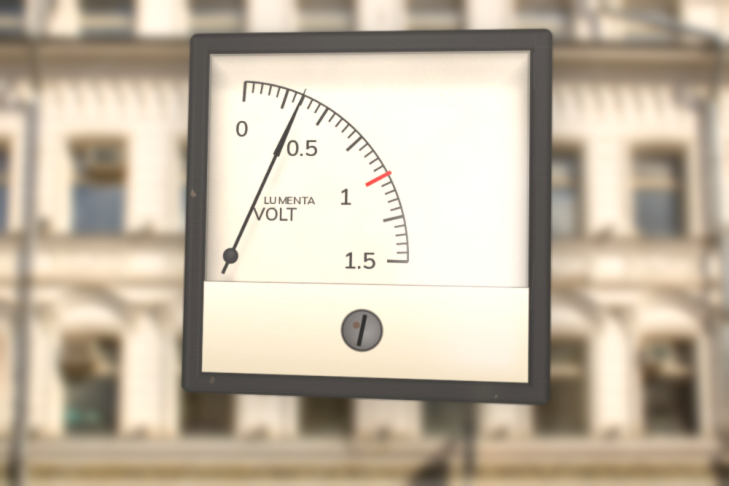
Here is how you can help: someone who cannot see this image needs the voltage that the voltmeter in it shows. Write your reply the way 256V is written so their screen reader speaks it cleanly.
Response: 0.35V
